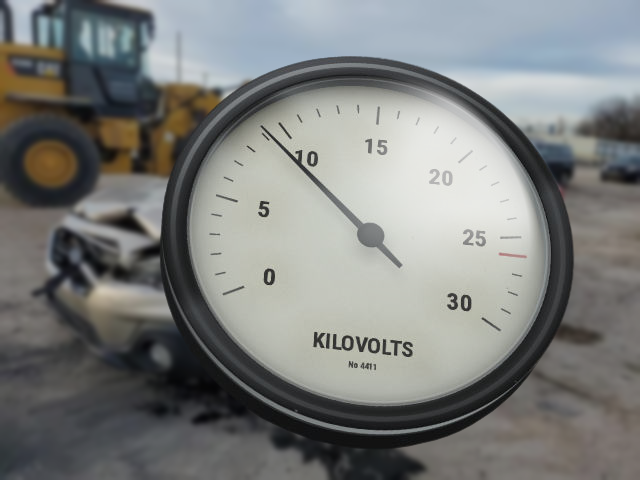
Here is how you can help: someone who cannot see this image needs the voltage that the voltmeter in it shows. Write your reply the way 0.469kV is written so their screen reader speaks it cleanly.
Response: 9kV
